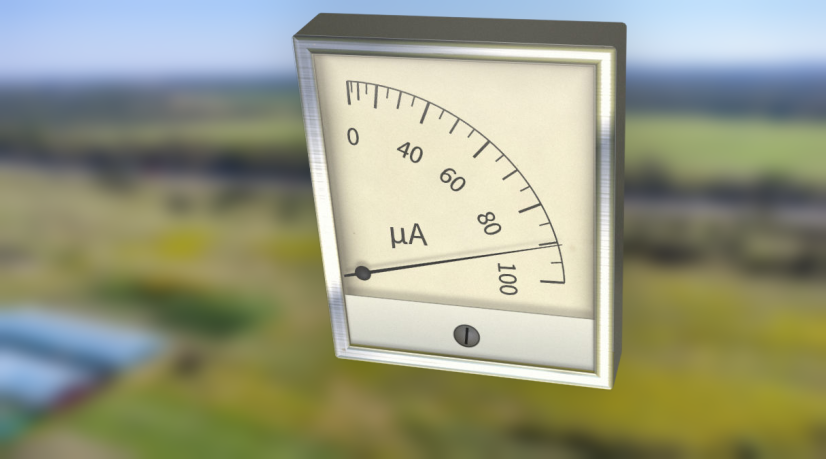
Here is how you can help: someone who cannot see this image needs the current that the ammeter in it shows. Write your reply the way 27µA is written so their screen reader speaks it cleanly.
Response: 90µA
